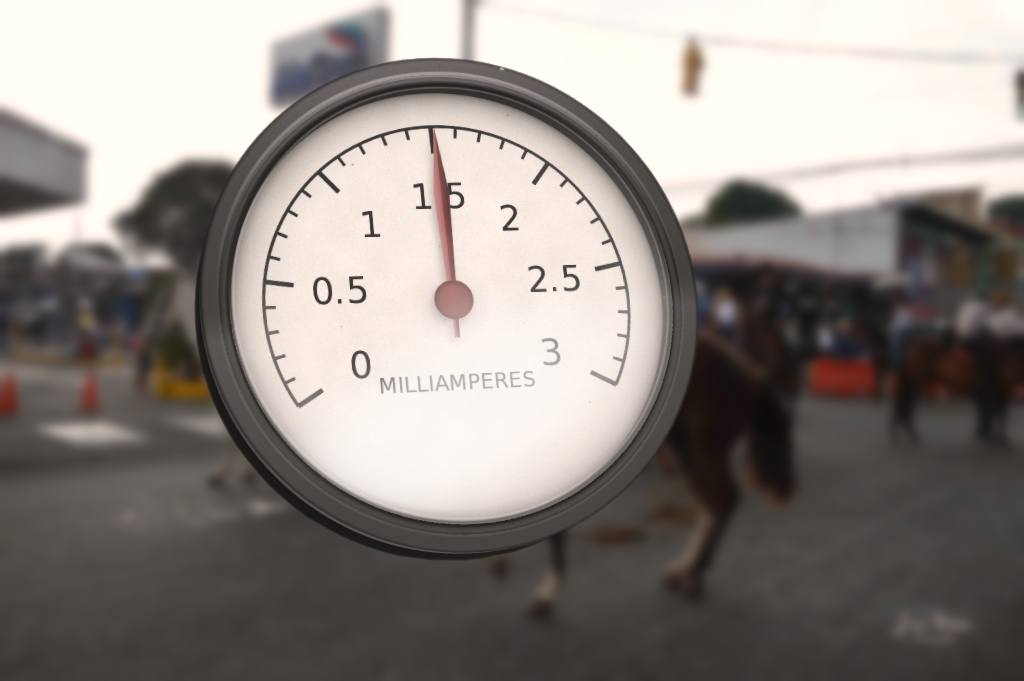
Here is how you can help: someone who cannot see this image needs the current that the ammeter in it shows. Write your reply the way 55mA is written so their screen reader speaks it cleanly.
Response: 1.5mA
